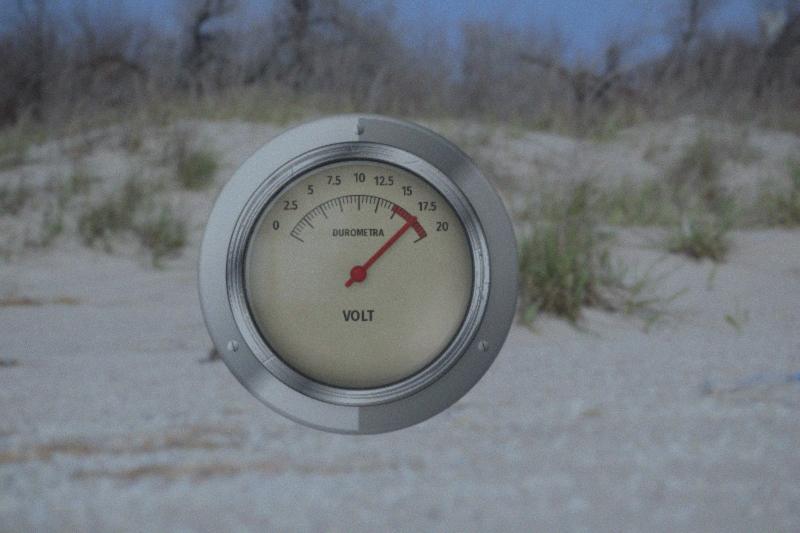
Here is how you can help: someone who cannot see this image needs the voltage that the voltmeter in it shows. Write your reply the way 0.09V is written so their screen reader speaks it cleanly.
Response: 17.5V
